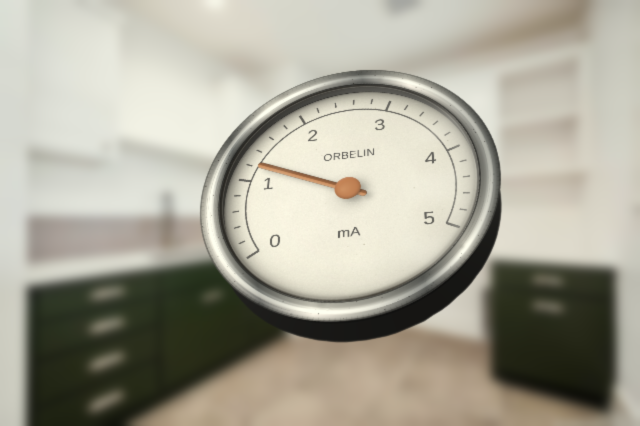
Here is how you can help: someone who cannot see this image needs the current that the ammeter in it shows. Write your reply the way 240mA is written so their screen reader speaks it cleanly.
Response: 1.2mA
